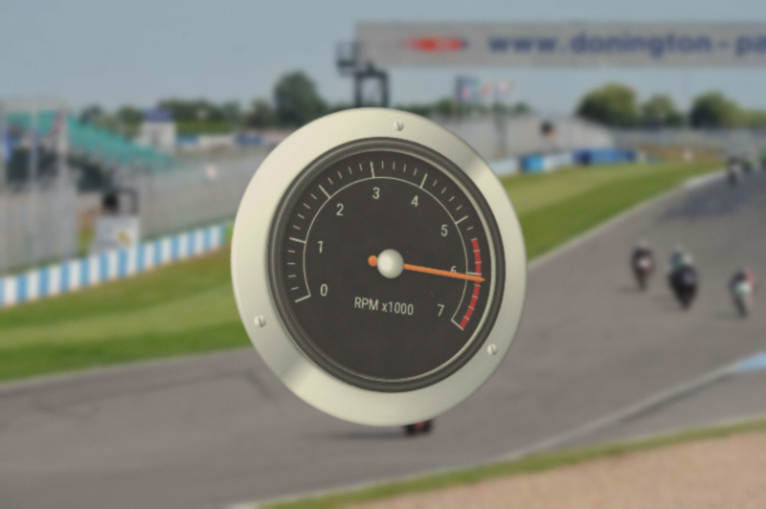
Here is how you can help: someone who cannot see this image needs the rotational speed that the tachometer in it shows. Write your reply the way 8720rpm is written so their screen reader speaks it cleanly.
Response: 6100rpm
